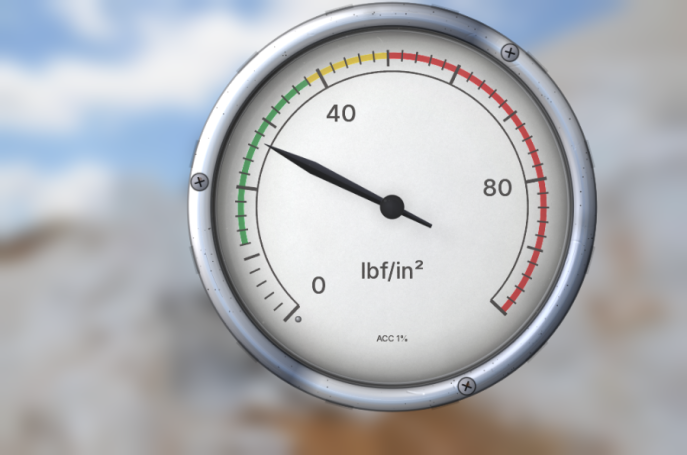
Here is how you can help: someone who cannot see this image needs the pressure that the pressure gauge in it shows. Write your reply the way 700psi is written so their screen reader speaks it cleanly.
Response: 27psi
